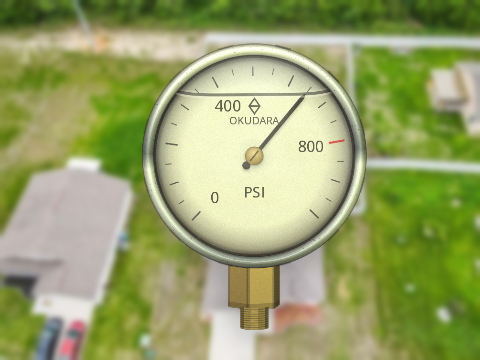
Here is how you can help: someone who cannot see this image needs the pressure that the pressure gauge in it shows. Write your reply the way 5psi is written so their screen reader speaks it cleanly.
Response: 650psi
